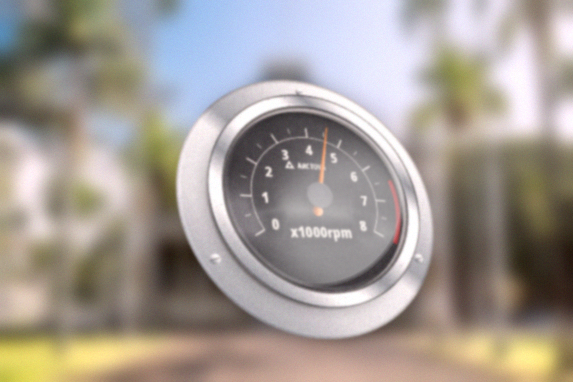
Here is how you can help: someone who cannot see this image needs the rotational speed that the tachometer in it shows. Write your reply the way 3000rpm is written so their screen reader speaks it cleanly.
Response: 4500rpm
